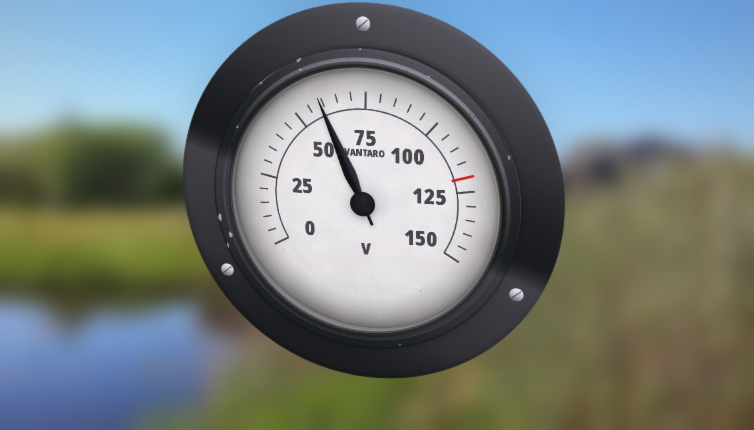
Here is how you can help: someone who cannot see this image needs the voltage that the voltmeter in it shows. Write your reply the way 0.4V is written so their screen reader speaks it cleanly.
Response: 60V
